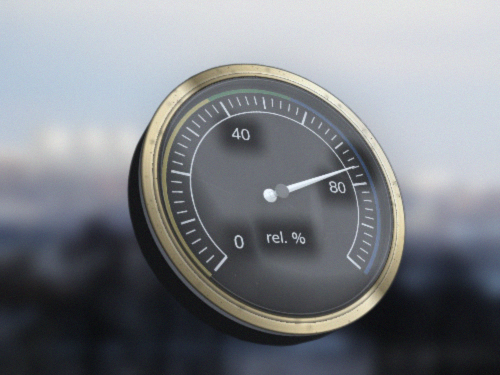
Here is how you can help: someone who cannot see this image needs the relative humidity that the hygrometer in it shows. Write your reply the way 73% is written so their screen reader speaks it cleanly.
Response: 76%
